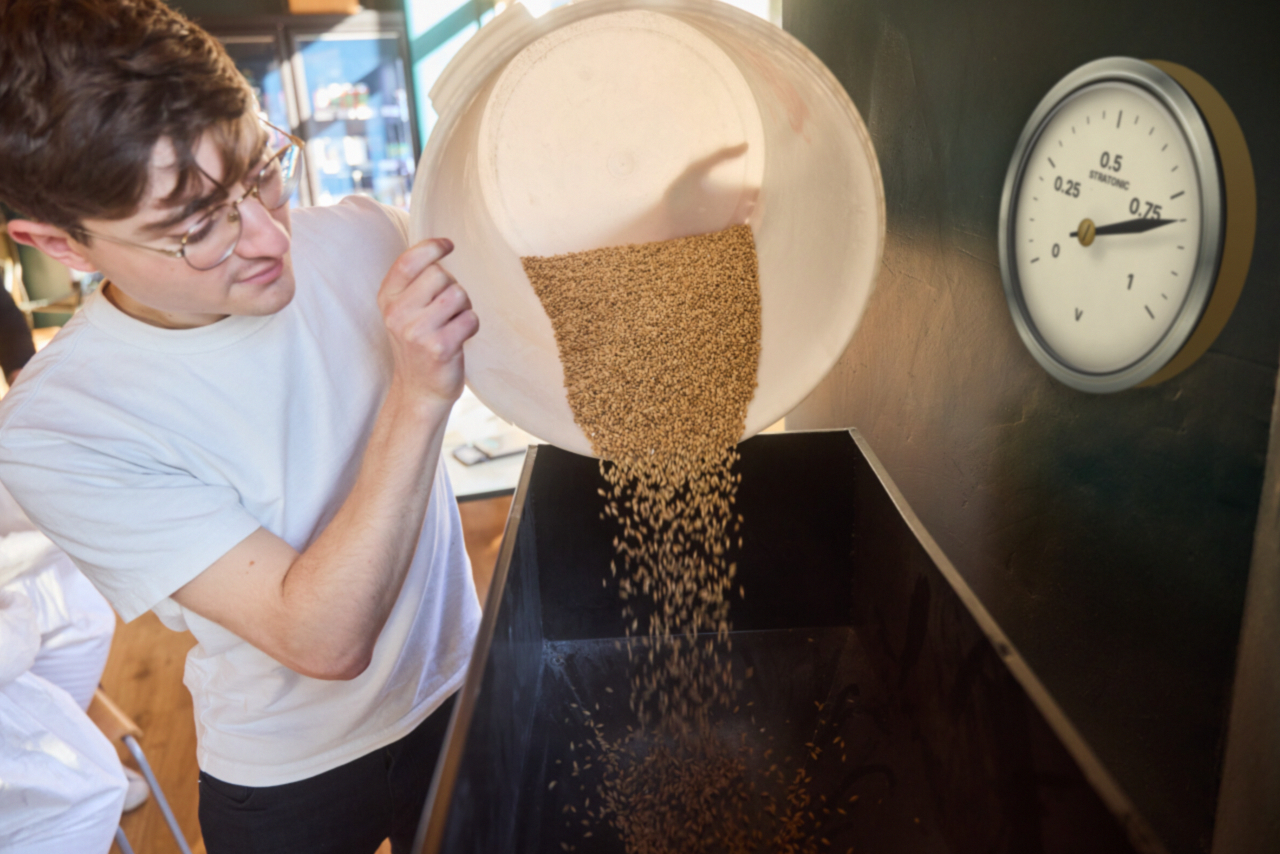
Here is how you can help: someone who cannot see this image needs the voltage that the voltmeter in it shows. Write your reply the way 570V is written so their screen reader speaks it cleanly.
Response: 0.8V
